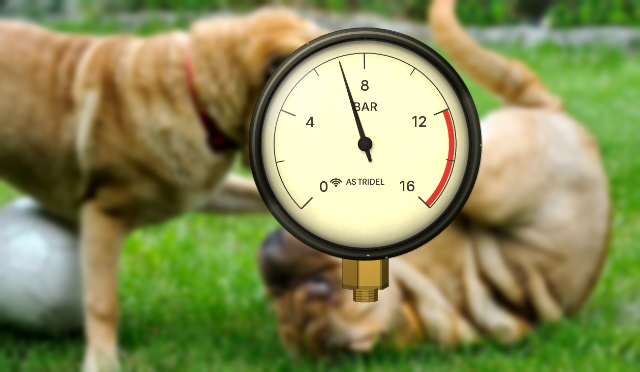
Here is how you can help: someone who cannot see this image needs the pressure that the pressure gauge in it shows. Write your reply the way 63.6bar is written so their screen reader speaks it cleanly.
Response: 7bar
